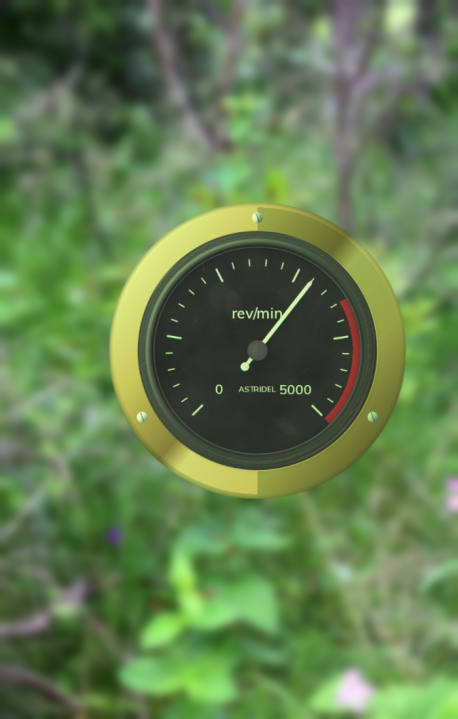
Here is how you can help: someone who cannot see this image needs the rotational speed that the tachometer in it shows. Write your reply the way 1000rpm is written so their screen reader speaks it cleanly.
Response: 3200rpm
